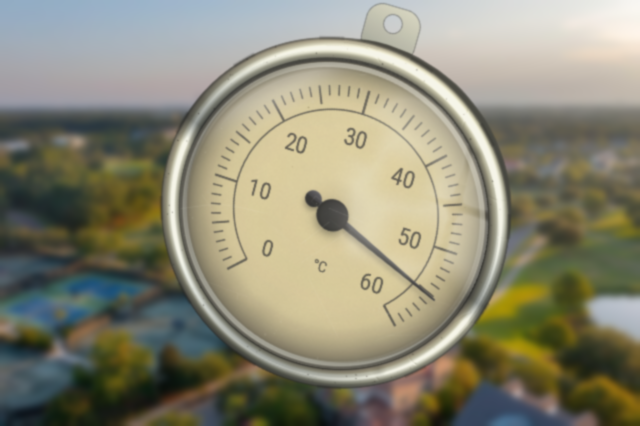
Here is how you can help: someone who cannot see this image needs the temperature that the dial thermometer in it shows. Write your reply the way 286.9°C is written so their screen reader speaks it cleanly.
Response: 55°C
